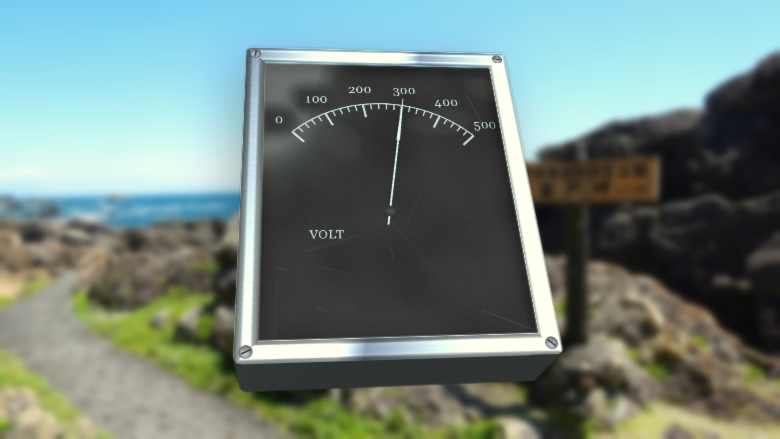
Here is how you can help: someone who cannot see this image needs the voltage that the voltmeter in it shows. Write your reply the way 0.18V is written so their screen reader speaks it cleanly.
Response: 300V
